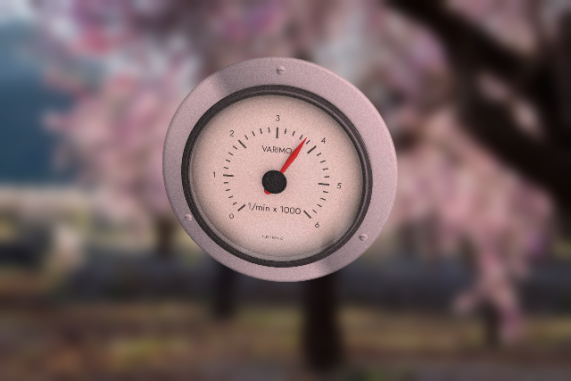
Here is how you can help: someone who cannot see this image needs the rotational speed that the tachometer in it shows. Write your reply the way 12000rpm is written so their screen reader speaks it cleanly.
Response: 3700rpm
